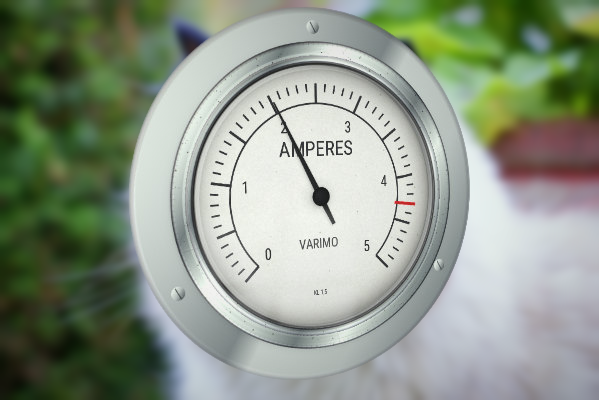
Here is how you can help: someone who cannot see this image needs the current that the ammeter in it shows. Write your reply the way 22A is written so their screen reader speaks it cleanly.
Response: 2A
